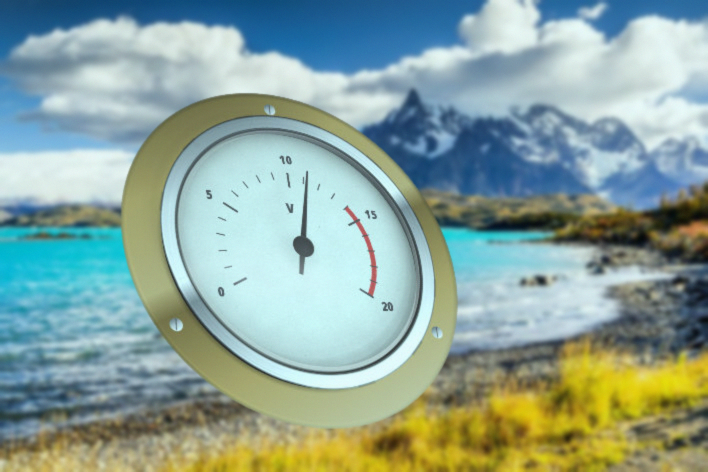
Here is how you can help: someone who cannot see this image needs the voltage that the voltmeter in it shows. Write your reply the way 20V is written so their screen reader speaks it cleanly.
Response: 11V
